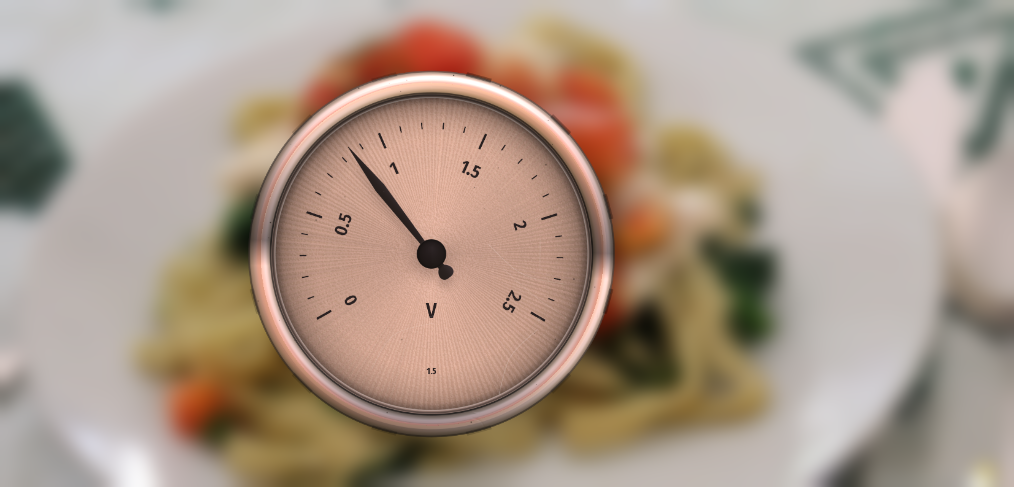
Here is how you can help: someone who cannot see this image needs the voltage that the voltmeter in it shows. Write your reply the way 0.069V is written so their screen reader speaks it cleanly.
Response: 0.85V
